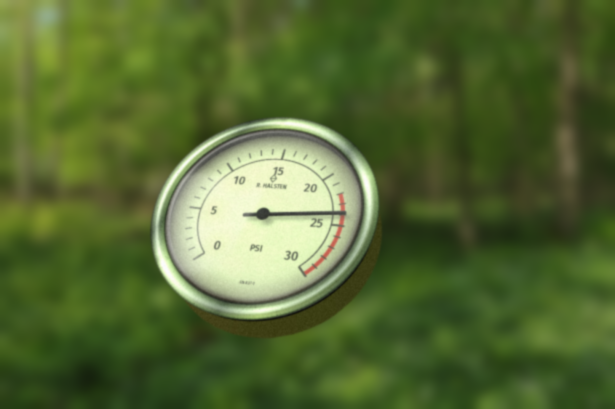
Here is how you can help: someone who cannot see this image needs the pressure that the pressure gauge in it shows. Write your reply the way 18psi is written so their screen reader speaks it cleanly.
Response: 24psi
